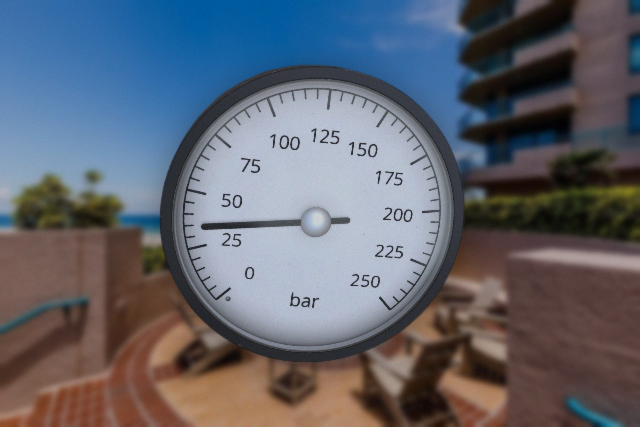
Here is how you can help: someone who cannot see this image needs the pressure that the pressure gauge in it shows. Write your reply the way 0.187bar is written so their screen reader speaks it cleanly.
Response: 35bar
